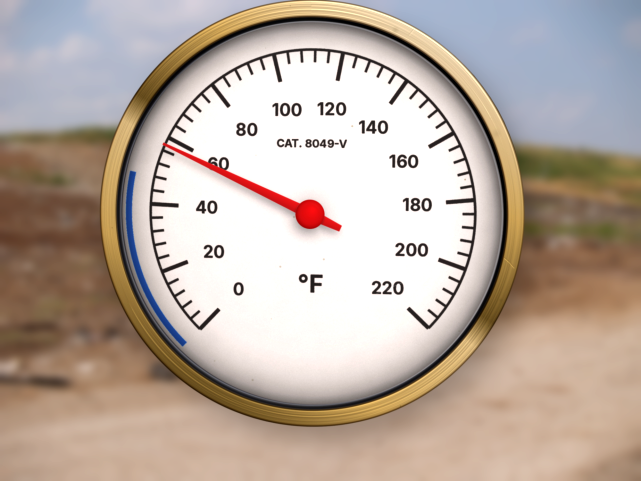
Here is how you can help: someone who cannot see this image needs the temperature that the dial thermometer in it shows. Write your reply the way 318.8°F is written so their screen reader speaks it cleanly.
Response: 58°F
